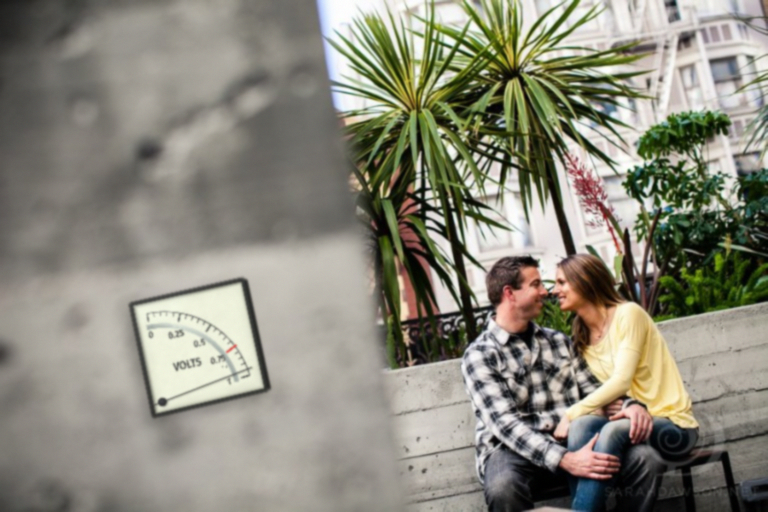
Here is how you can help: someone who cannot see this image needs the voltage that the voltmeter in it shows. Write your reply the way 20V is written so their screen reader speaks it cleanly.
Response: 0.95V
